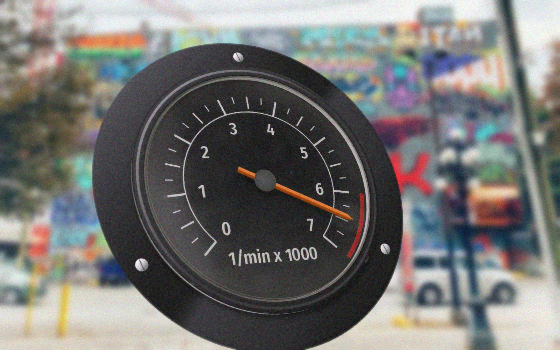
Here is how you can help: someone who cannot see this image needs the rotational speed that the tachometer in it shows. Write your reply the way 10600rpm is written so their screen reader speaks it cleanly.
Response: 6500rpm
